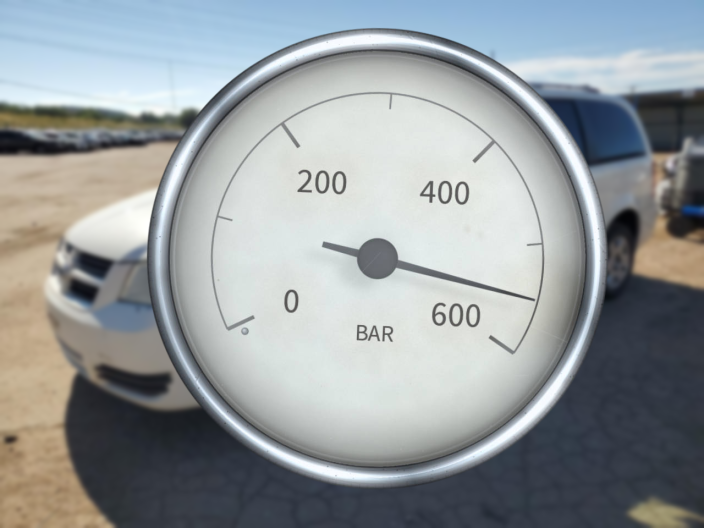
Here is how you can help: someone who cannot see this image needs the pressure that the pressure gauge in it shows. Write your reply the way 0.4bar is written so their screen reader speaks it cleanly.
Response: 550bar
